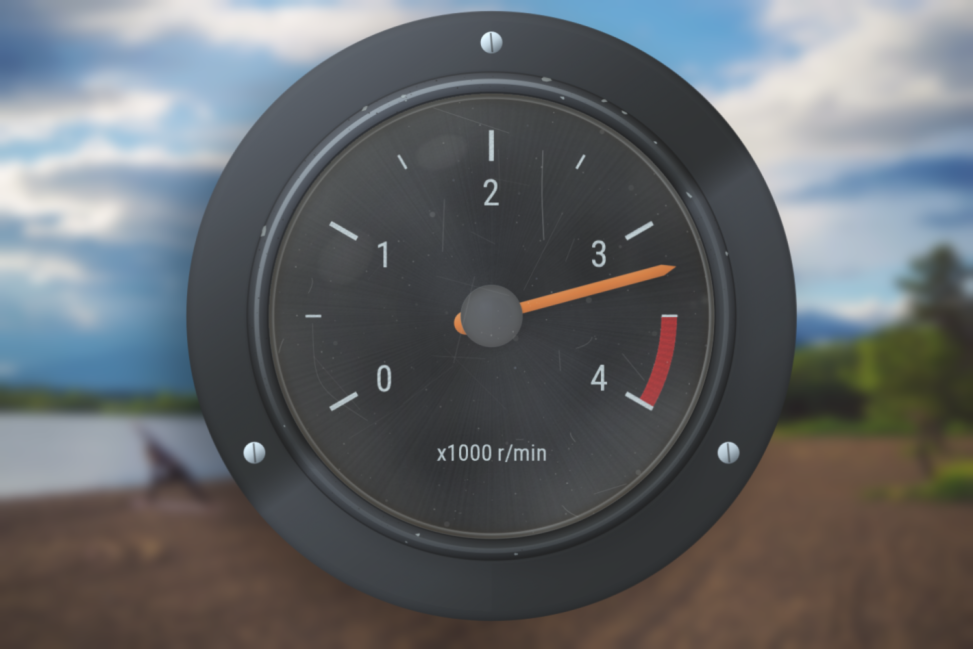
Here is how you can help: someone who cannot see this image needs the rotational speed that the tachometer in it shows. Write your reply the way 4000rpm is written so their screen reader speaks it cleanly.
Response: 3250rpm
